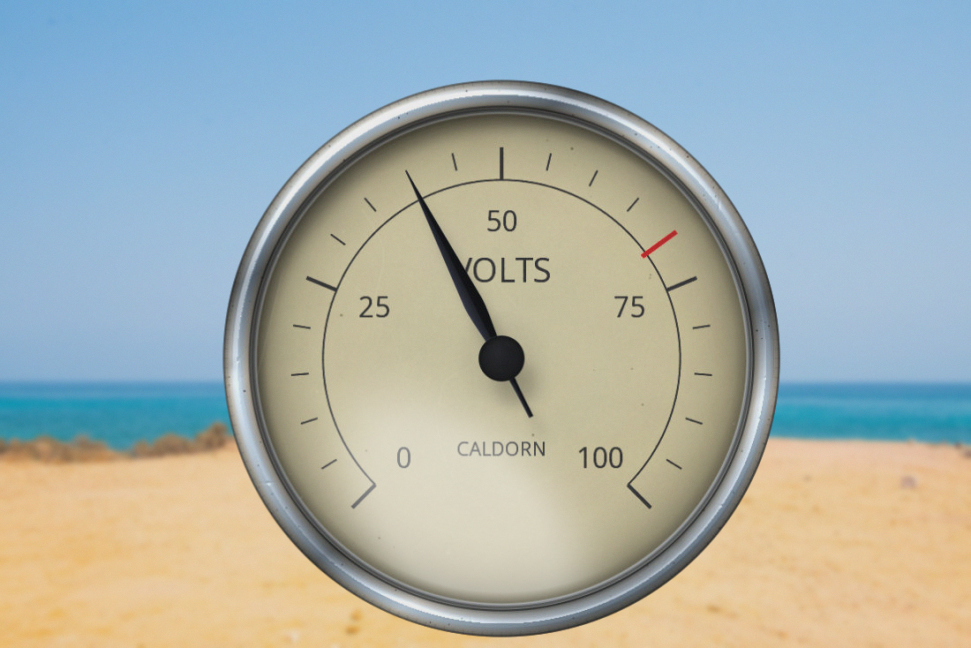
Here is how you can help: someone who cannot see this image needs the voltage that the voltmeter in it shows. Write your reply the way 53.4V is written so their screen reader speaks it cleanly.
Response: 40V
